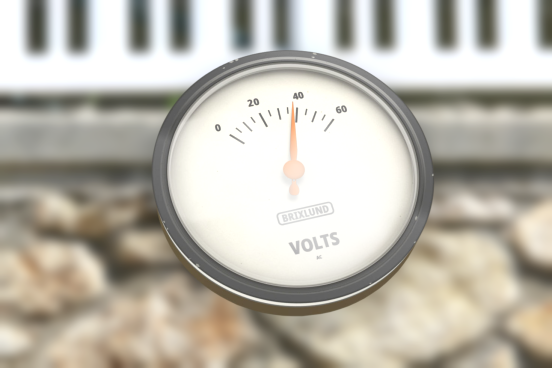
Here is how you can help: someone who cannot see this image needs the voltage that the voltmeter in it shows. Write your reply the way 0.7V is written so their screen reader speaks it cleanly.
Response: 37.5V
